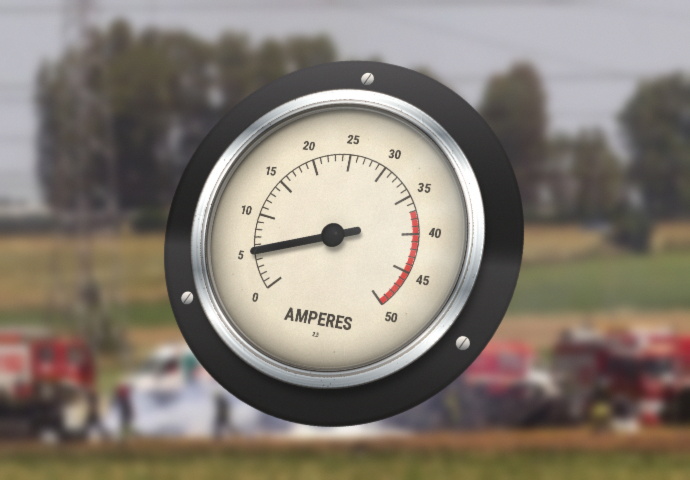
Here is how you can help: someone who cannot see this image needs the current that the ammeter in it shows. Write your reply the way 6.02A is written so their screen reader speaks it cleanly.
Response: 5A
